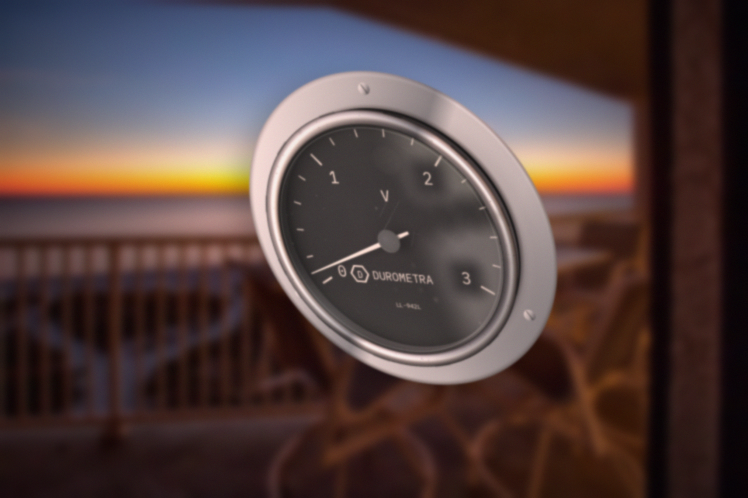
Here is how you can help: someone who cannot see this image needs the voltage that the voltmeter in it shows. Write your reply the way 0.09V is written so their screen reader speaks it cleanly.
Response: 0.1V
